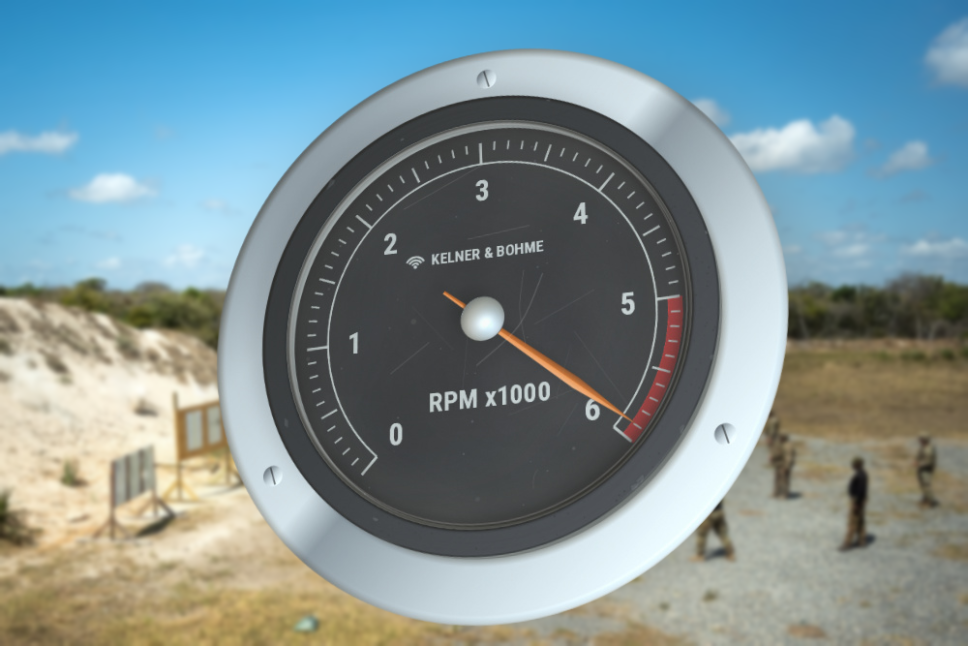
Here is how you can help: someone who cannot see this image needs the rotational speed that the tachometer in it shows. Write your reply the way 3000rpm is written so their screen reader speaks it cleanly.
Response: 5900rpm
